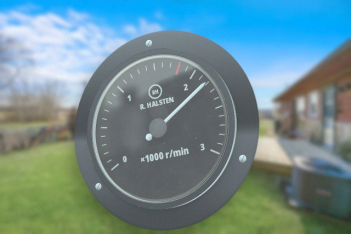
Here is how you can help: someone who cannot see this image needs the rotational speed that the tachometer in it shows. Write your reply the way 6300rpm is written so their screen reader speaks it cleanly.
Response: 2200rpm
